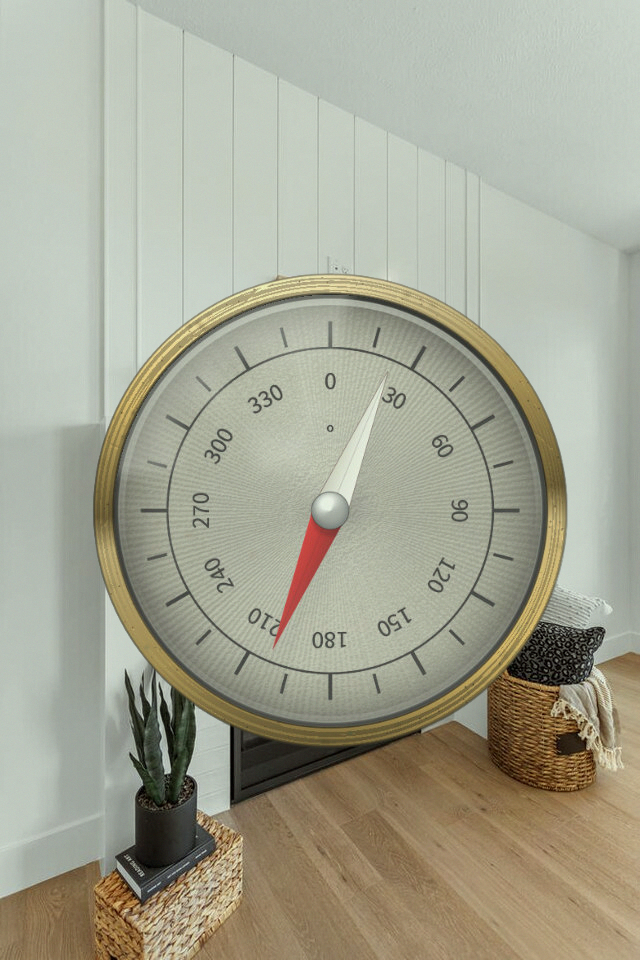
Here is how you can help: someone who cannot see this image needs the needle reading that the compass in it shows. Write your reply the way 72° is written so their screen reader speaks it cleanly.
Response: 202.5°
